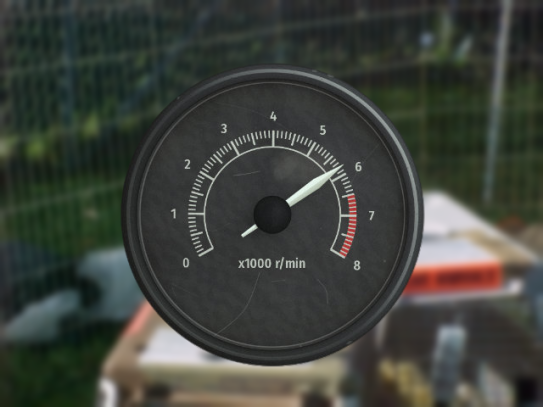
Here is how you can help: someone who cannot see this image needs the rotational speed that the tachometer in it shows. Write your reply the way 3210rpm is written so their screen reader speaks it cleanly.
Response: 5800rpm
